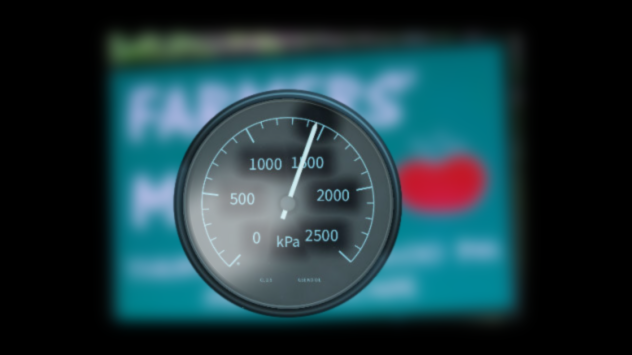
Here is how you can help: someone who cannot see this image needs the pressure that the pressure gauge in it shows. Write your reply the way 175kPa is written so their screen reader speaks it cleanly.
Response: 1450kPa
